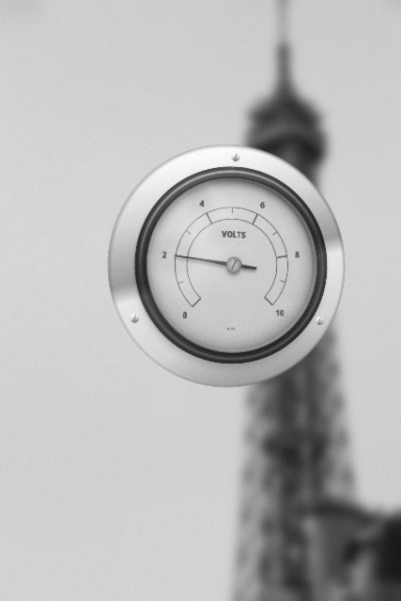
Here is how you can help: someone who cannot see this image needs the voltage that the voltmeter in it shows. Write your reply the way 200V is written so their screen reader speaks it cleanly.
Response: 2V
